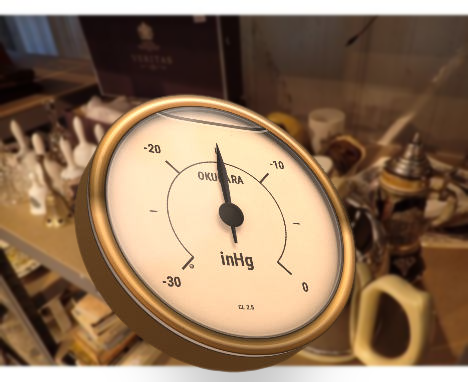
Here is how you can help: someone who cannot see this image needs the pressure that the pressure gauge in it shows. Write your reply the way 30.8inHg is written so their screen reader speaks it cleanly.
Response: -15inHg
